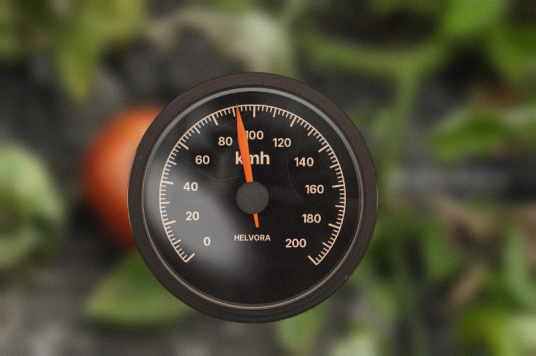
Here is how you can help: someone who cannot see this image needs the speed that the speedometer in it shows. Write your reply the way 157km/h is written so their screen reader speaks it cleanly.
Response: 92km/h
